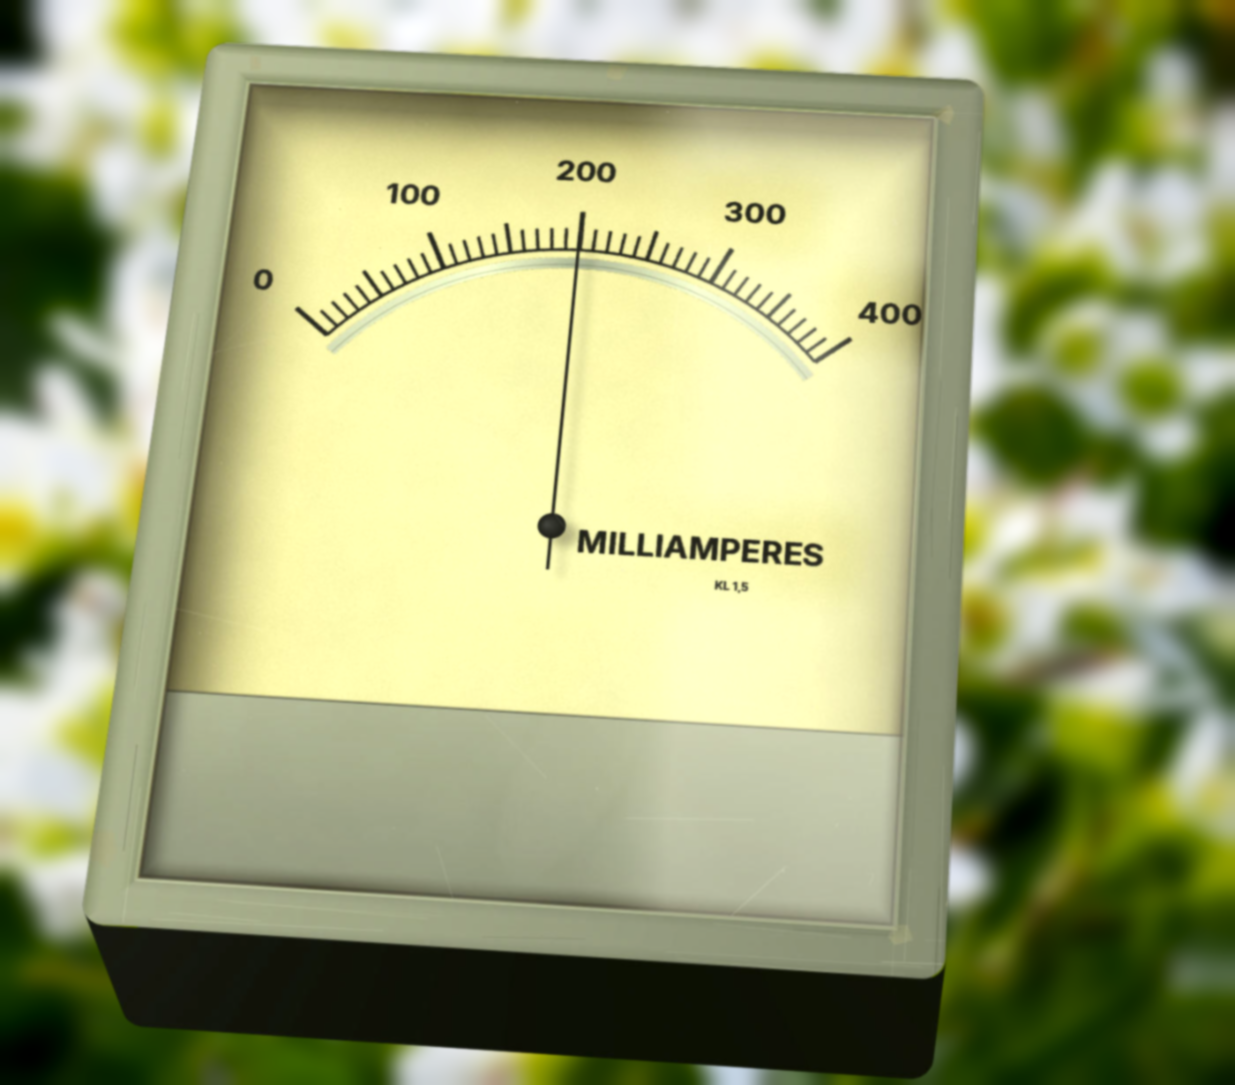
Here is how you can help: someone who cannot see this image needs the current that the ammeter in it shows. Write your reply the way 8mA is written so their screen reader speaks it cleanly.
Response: 200mA
